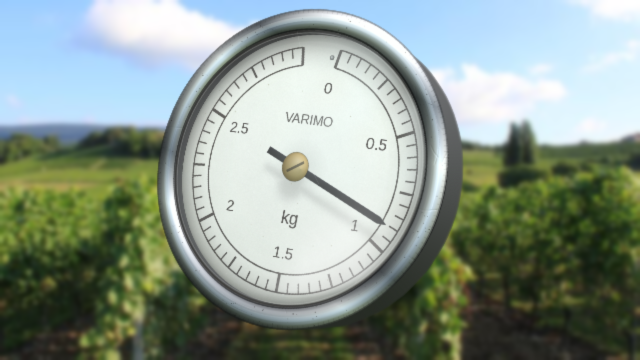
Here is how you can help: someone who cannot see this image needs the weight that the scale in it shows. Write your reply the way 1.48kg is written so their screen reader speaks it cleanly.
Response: 0.9kg
